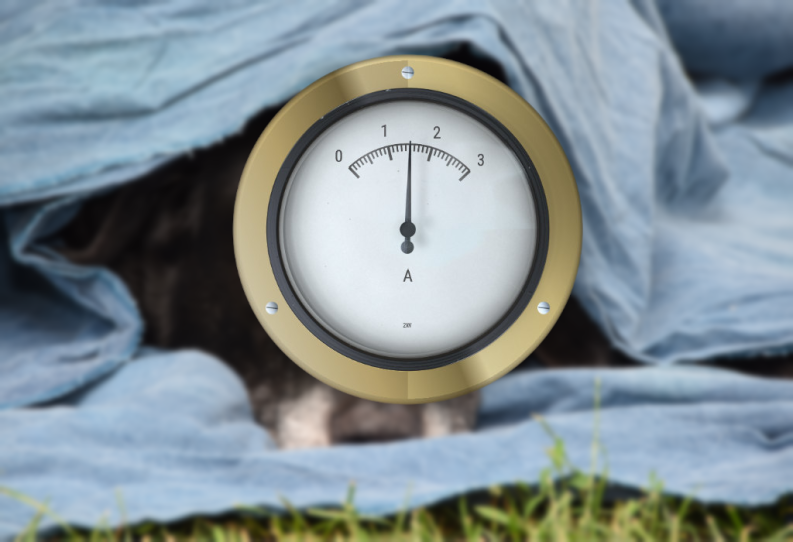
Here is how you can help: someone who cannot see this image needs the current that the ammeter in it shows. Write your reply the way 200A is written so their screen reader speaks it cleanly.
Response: 1.5A
